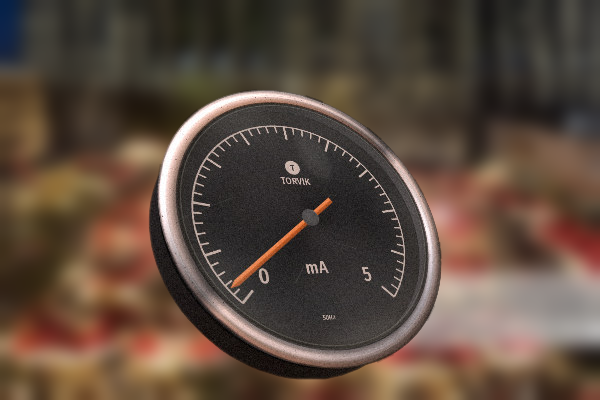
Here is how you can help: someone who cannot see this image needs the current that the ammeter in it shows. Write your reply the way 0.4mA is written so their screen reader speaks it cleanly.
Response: 0.15mA
